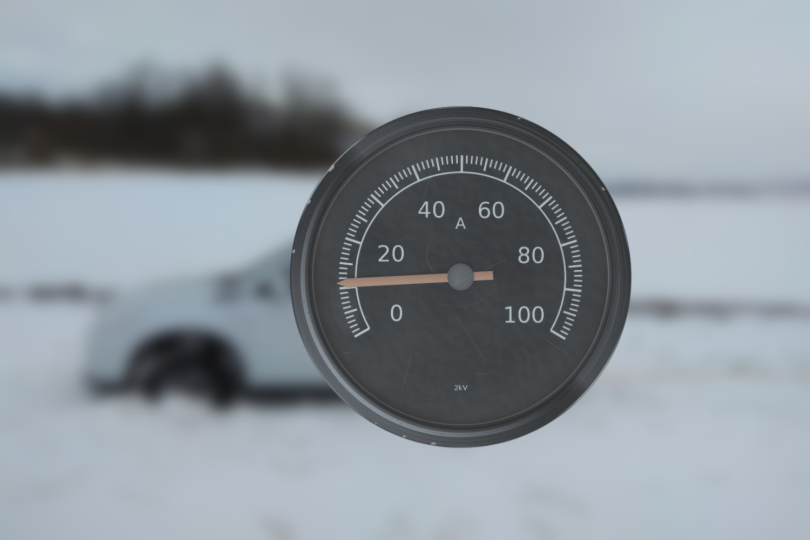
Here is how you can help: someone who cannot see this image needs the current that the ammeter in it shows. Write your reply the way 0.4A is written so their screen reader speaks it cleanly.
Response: 11A
